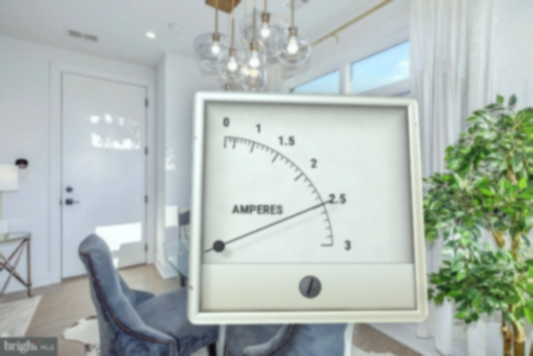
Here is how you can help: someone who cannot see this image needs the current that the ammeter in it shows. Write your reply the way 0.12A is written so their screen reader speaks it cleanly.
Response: 2.5A
